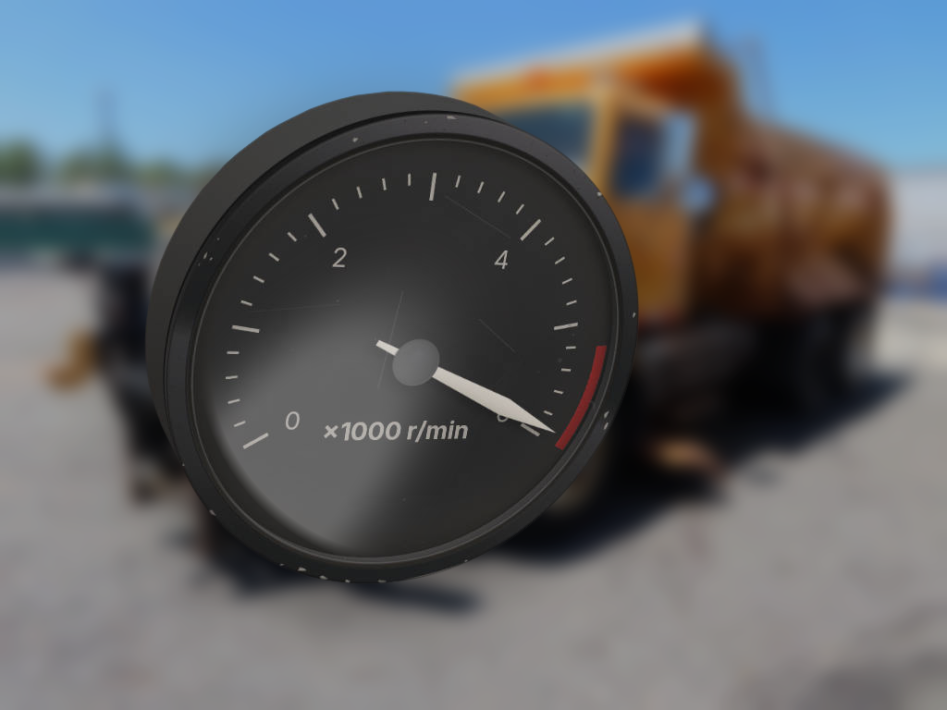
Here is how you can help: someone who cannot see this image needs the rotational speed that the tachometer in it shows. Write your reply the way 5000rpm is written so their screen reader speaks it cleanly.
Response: 5900rpm
